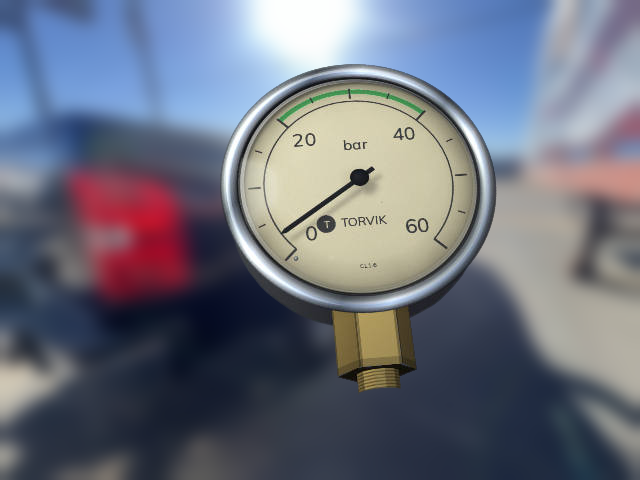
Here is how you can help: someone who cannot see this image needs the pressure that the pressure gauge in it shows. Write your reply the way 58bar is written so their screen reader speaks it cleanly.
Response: 2.5bar
